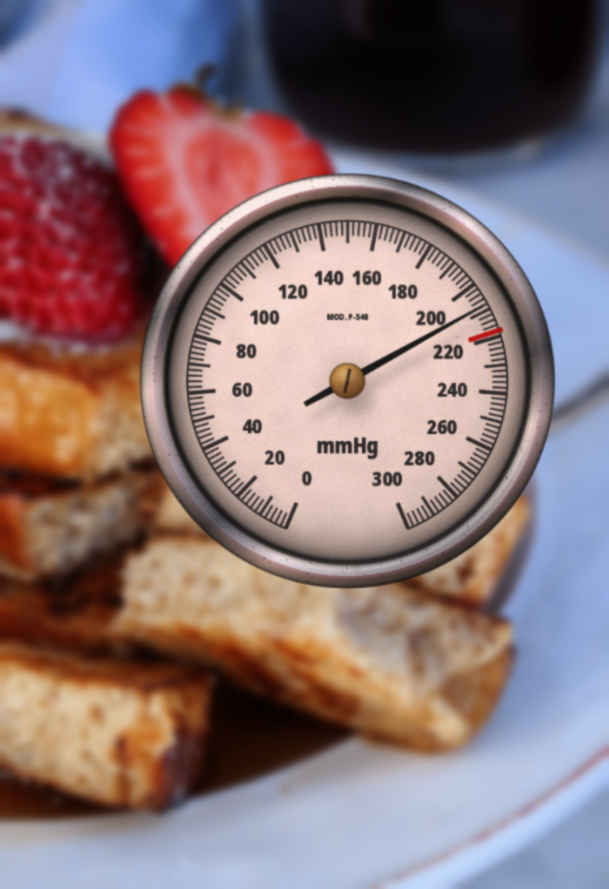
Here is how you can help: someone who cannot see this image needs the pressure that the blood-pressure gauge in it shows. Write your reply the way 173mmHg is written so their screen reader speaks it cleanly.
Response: 208mmHg
